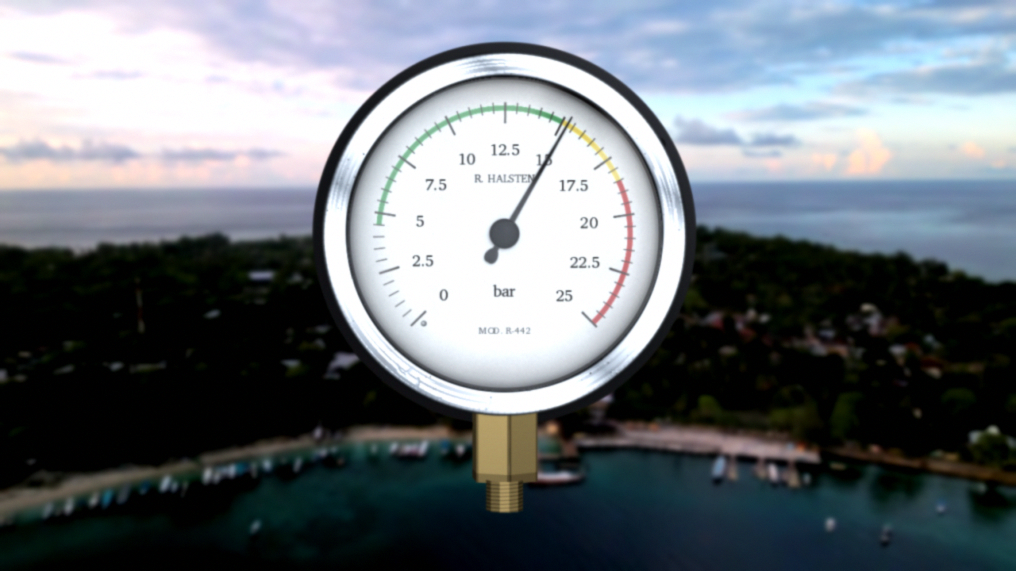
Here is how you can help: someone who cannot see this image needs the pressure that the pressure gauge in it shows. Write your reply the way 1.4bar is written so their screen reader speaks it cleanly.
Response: 15.25bar
